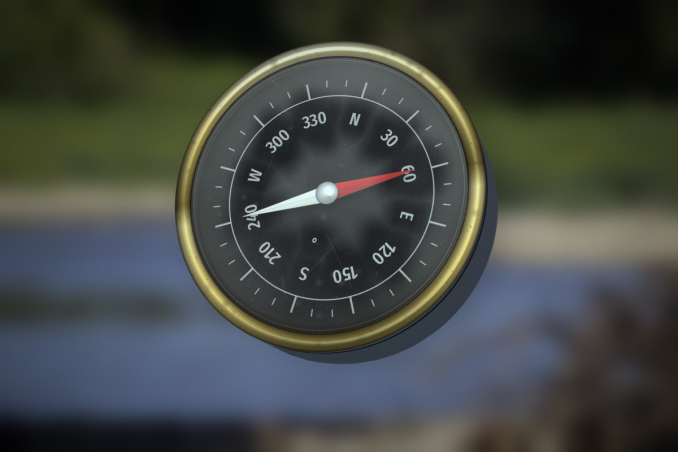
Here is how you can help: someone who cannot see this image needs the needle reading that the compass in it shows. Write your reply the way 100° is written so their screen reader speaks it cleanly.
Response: 60°
